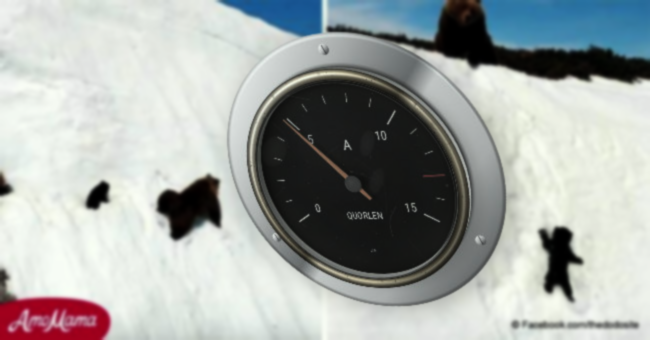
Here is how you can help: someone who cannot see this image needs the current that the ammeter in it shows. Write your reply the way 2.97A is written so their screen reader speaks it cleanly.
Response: 5A
